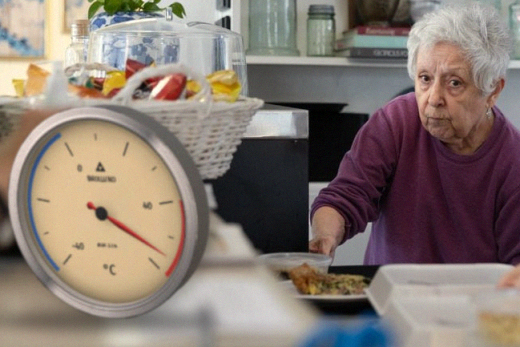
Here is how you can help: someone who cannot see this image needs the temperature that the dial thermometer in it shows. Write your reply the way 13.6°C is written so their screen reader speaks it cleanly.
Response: 55°C
